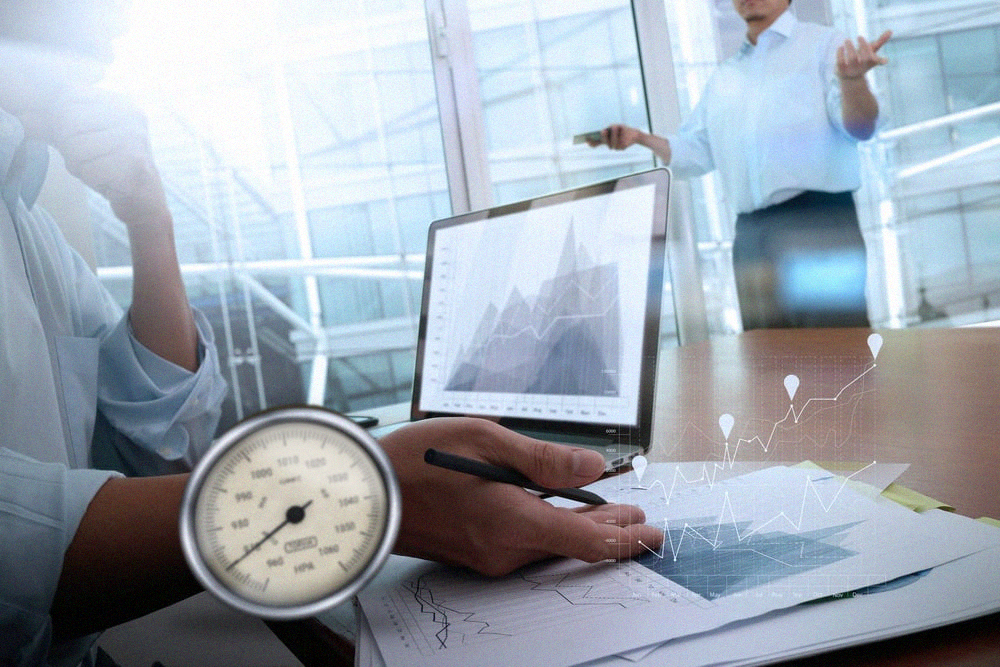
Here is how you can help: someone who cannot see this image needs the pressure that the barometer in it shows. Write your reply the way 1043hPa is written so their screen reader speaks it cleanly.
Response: 970hPa
